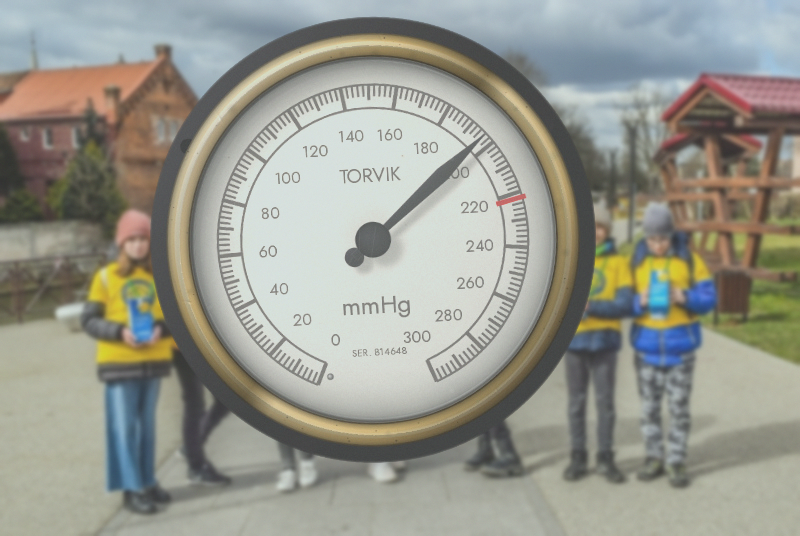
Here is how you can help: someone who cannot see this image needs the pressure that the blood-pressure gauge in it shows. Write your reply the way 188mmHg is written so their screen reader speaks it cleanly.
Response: 196mmHg
